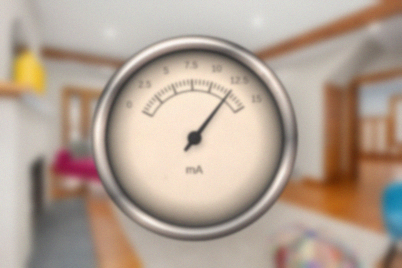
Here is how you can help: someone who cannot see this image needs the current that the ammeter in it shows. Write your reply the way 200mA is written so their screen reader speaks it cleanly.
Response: 12.5mA
